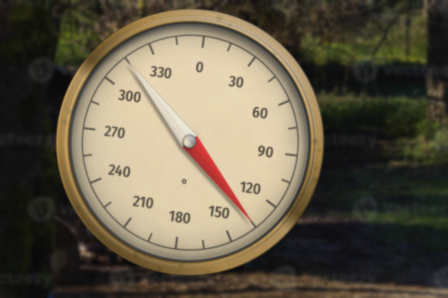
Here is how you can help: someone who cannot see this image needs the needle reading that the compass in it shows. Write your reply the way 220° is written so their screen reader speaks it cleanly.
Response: 135°
